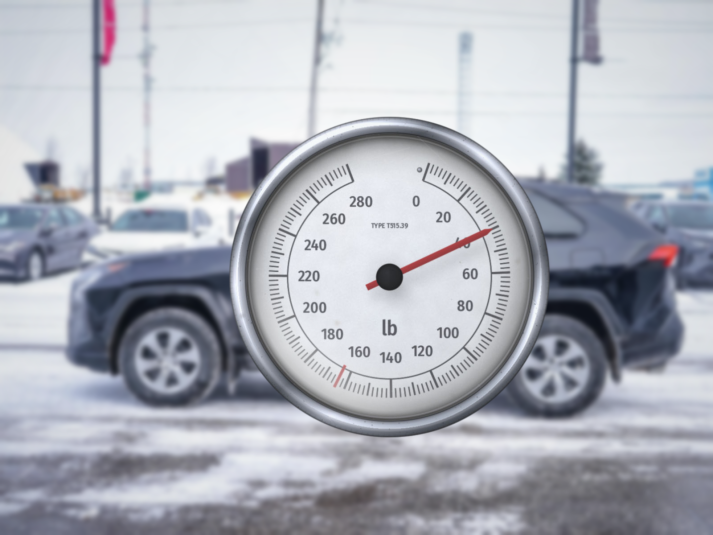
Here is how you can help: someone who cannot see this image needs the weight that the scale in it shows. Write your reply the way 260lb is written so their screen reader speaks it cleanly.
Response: 40lb
